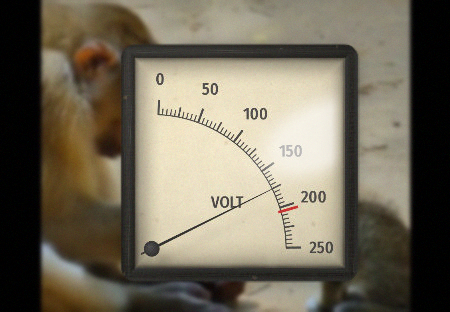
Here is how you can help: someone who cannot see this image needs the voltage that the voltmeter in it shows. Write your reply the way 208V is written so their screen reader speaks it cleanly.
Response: 175V
